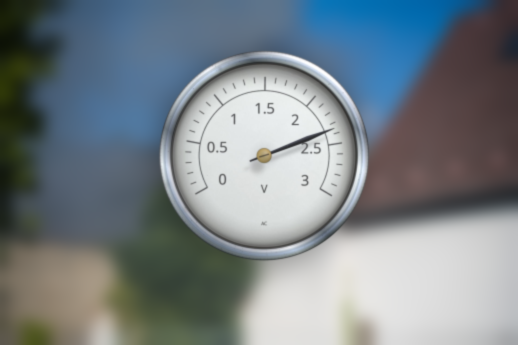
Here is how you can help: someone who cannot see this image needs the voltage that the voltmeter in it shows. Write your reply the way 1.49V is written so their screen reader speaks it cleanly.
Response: 2.35V
